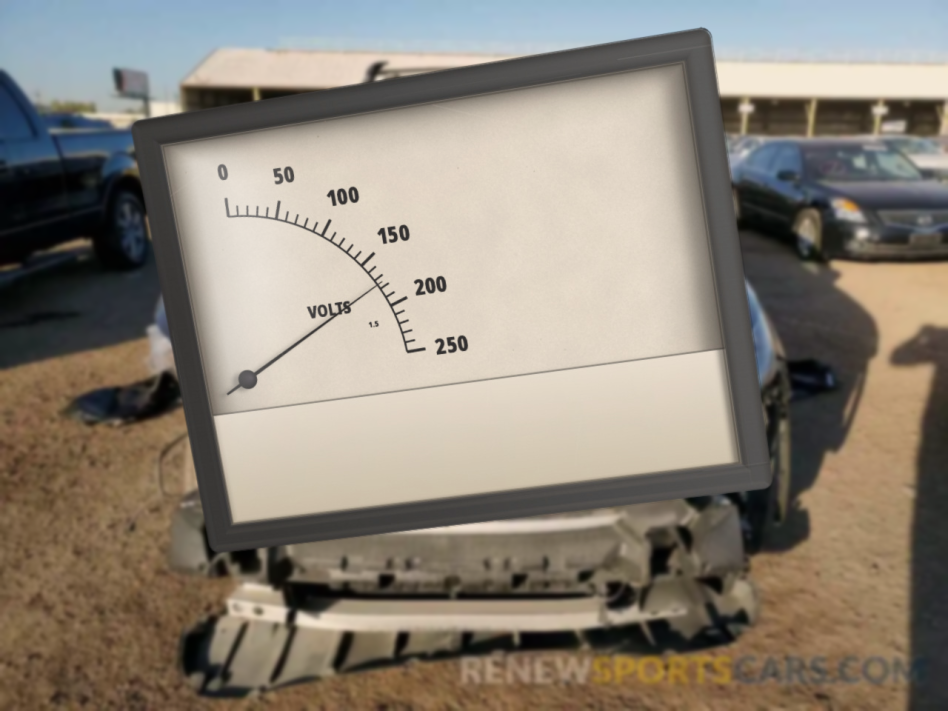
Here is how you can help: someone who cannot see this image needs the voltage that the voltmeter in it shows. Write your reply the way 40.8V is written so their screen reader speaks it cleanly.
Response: 175V
